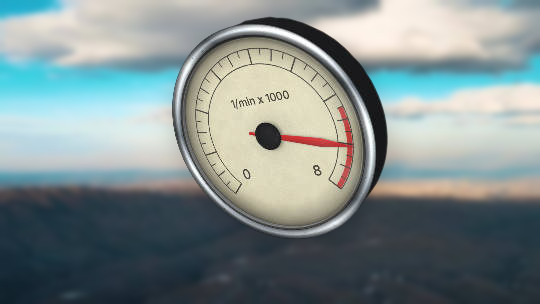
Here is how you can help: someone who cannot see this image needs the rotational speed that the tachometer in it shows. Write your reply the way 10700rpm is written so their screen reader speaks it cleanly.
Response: 7000rpm
